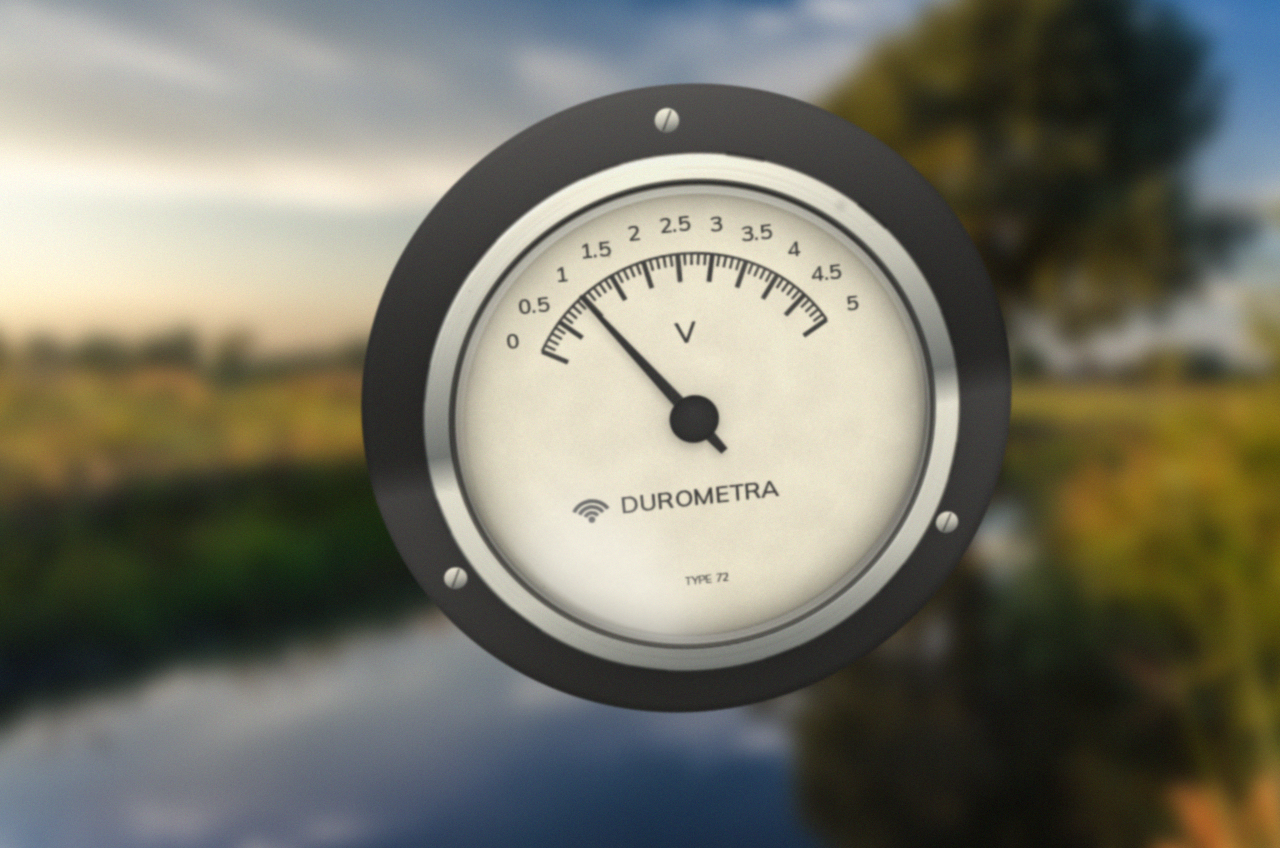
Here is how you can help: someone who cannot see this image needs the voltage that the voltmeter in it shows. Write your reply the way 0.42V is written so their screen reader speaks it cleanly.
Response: 1V
